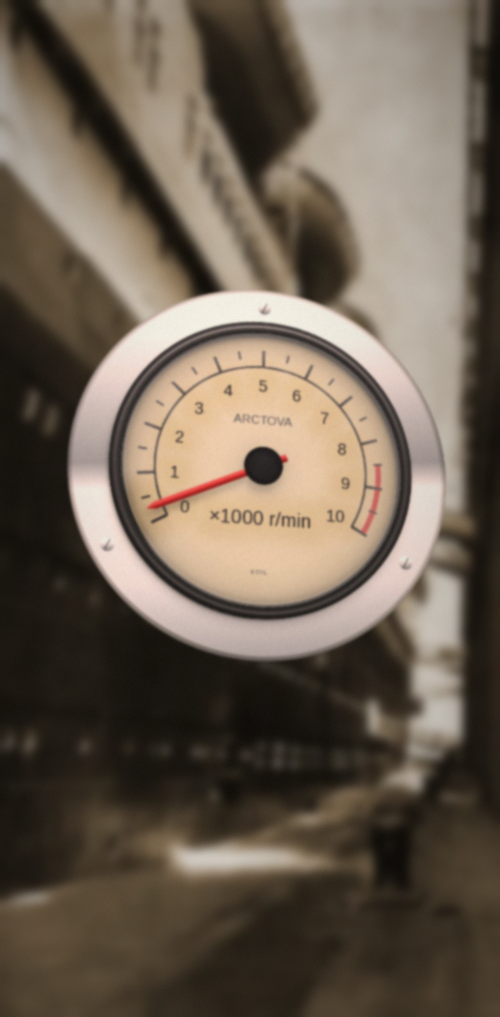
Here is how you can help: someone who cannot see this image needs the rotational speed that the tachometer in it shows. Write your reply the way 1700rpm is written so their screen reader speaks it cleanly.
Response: 250rpm
